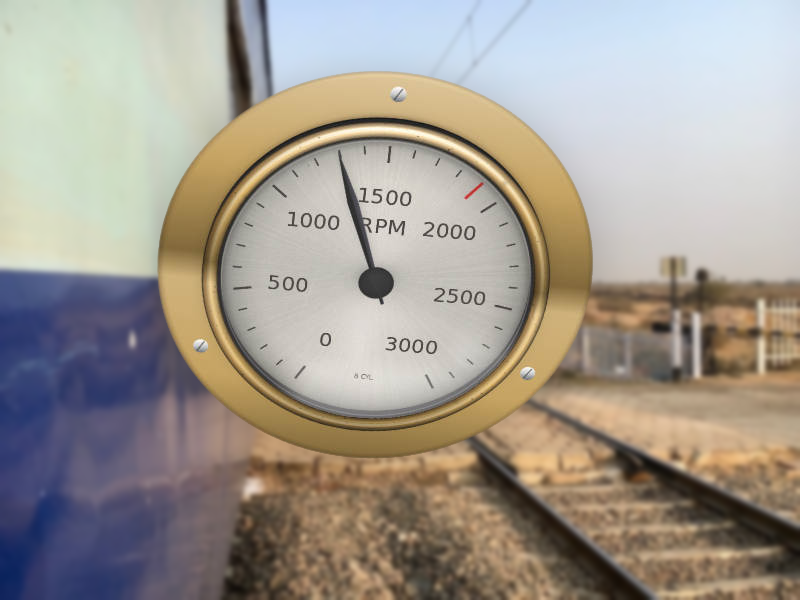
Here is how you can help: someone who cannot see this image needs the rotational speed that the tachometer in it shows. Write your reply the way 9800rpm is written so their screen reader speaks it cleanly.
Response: 1300rpm
